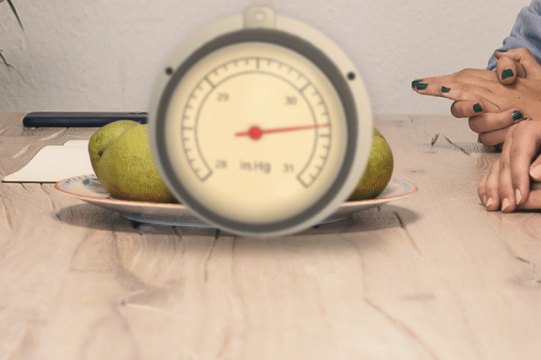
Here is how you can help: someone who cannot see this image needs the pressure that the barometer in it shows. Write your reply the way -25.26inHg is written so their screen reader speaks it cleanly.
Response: 30.4inHg
